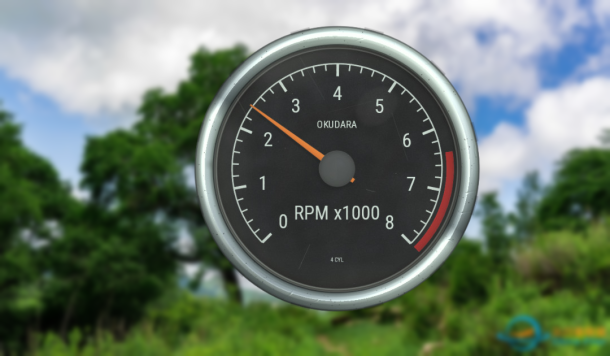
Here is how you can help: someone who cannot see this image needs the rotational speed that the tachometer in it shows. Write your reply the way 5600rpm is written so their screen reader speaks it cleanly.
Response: 2400rpm
